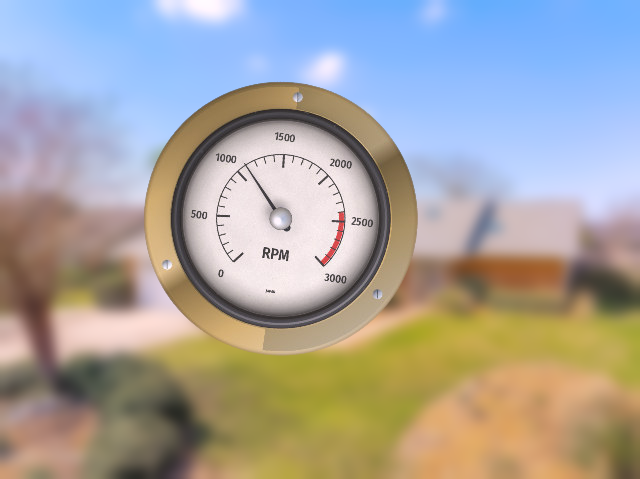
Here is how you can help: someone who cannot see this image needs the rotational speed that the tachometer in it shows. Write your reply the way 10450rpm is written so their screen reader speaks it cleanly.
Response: 1100rpm
